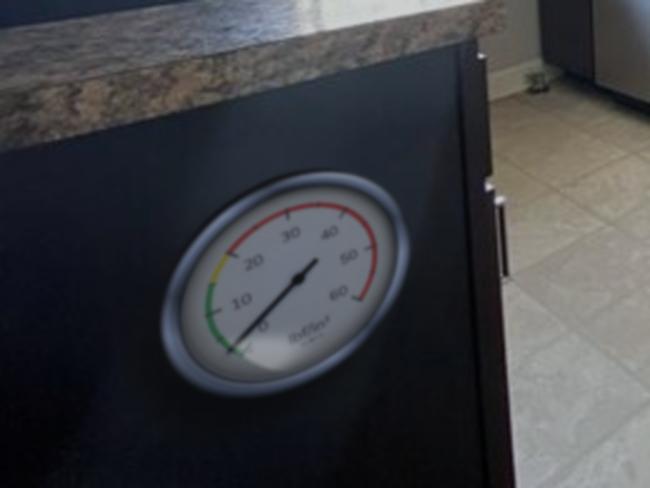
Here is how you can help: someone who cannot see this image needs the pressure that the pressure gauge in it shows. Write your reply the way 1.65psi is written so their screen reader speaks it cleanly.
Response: 2.5psi
